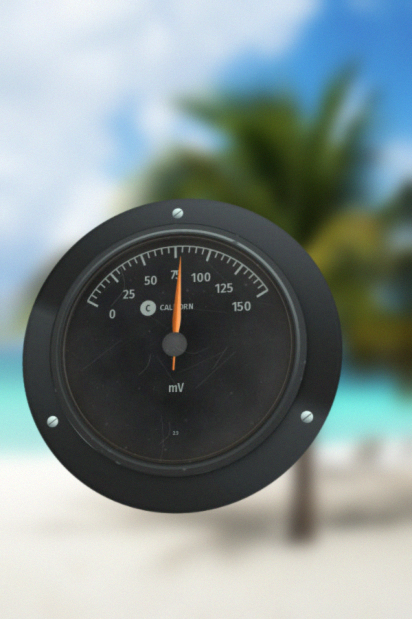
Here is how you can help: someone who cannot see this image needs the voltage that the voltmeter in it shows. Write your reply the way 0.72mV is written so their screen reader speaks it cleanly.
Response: 80mV
